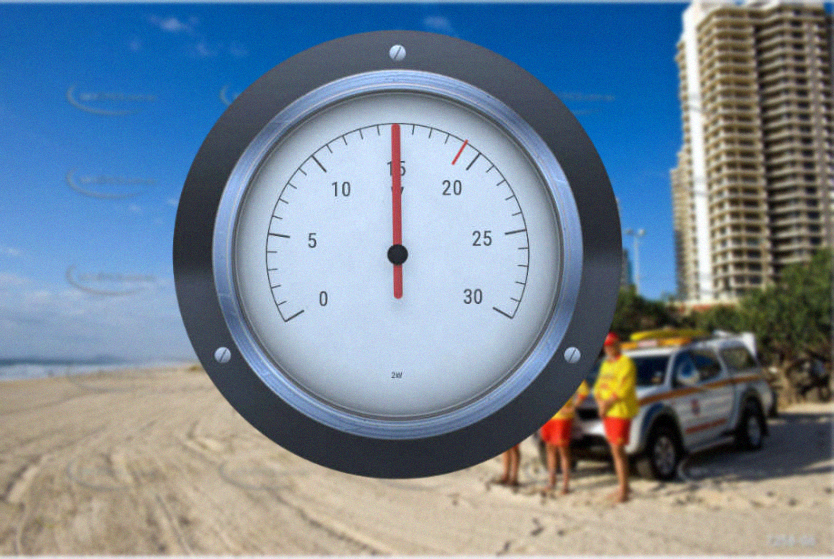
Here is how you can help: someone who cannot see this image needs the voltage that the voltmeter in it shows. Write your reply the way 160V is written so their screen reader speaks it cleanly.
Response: 15V
